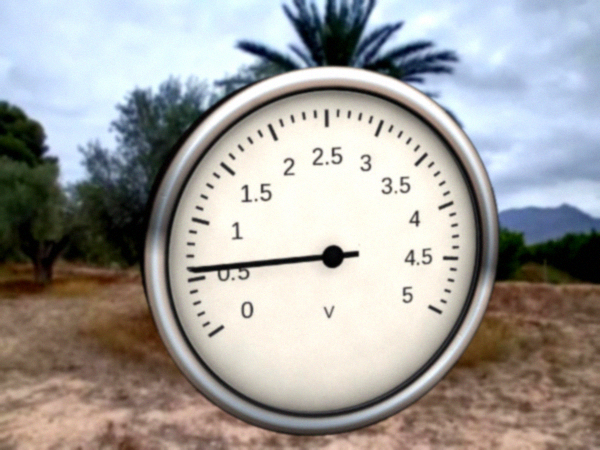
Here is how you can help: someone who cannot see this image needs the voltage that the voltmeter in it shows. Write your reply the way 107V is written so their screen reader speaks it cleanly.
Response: 0.6V
